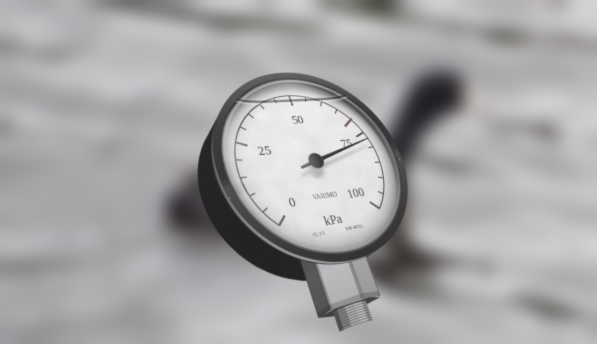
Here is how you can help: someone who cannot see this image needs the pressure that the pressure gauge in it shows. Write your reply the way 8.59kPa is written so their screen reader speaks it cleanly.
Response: 77.5kPa
